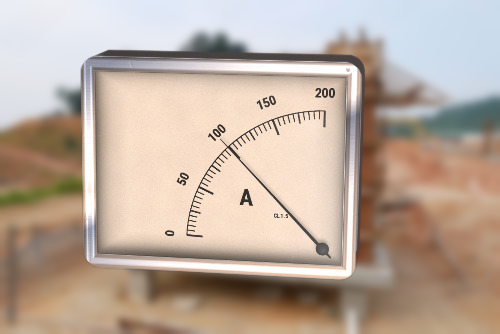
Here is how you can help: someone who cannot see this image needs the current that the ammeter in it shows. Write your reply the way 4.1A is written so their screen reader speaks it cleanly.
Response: 100A
